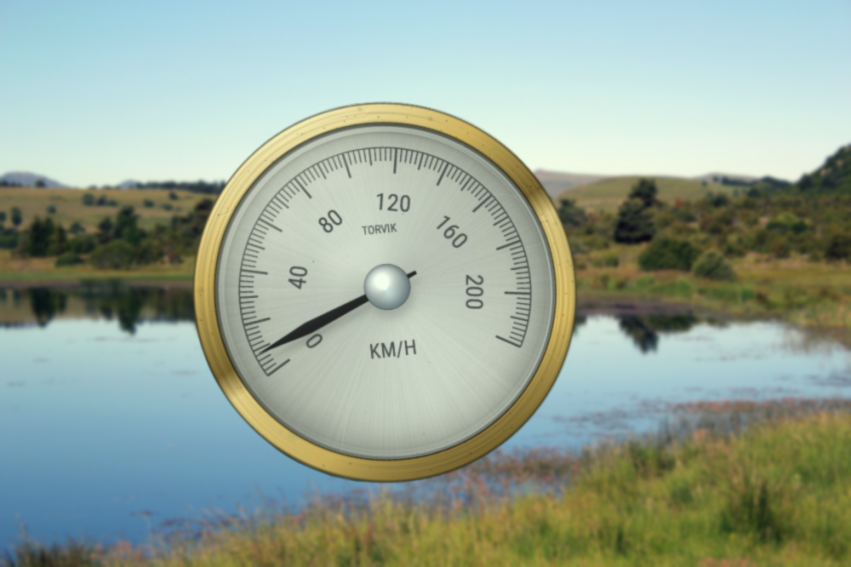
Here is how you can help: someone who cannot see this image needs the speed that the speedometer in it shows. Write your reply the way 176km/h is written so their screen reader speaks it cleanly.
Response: 8km/h
